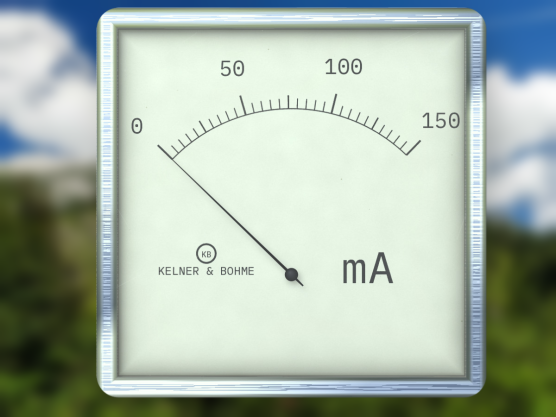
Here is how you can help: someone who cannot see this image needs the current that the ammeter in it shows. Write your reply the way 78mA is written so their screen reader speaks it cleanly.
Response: 0mA
